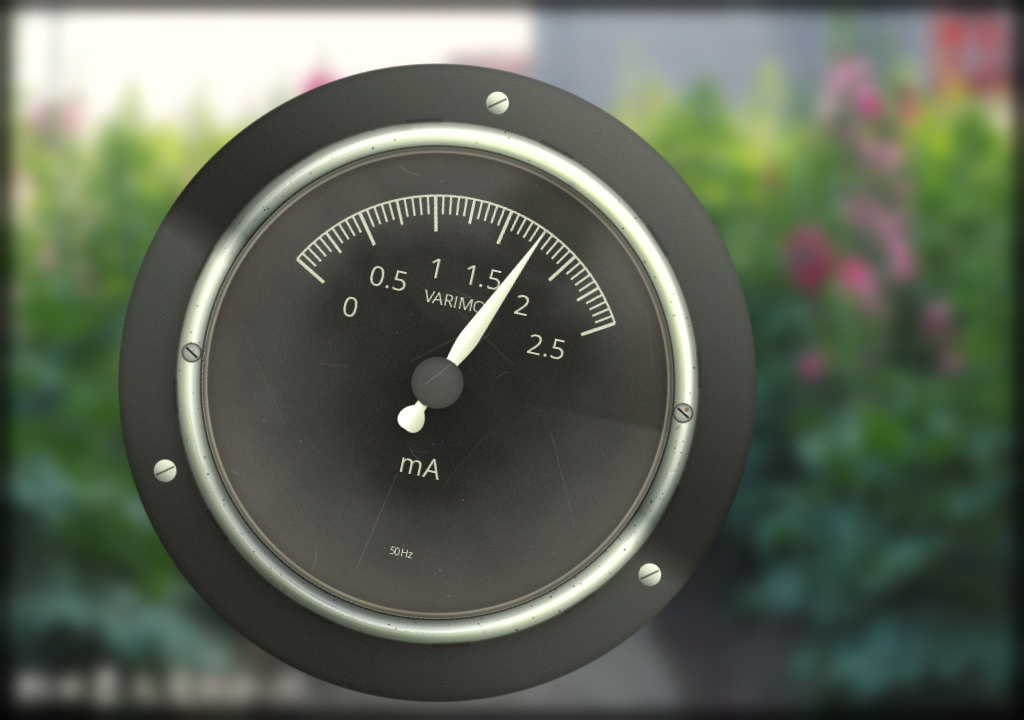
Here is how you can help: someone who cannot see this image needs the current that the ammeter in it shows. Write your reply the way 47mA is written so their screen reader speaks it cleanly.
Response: 1.75mA
